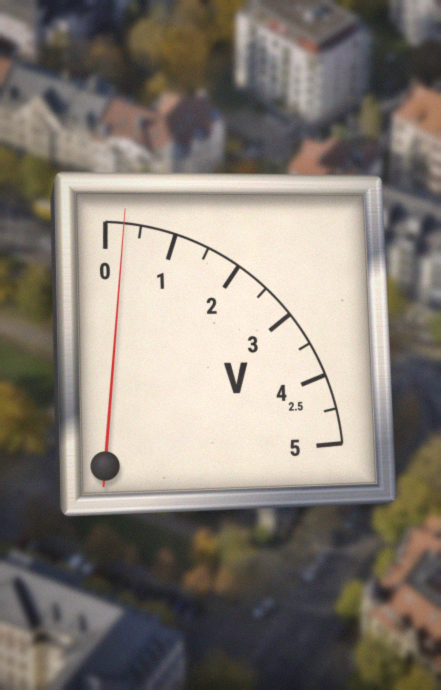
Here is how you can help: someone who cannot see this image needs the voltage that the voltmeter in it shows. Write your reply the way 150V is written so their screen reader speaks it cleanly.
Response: 0.25V
